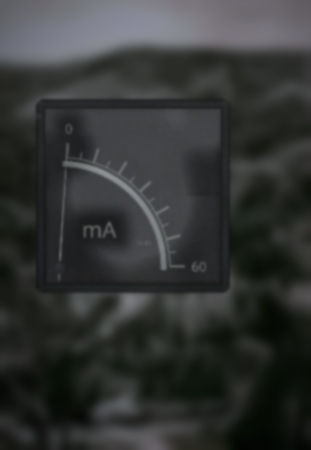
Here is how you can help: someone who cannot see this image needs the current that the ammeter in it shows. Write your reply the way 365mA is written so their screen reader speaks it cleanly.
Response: 0mA
